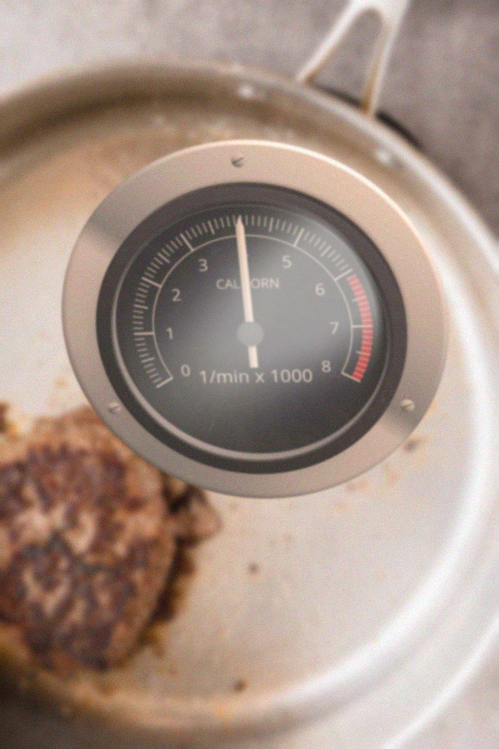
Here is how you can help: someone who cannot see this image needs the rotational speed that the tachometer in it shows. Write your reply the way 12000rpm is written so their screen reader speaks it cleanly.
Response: 4000rpm
